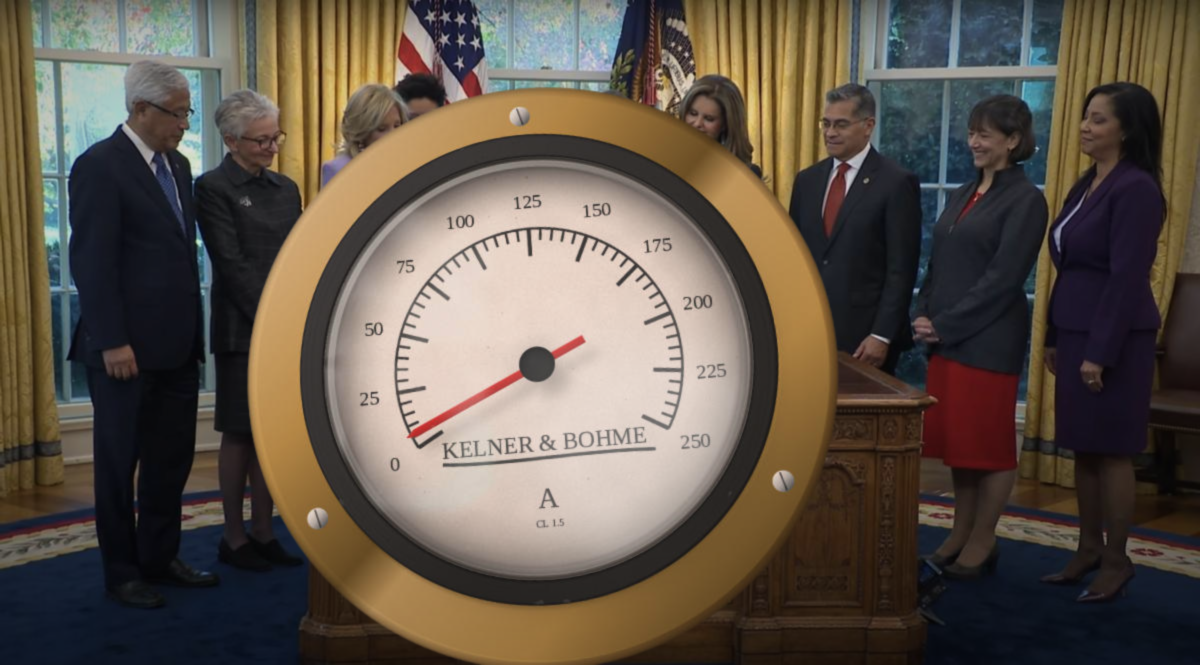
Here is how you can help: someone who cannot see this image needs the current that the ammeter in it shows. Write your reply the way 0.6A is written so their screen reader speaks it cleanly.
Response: 5A
